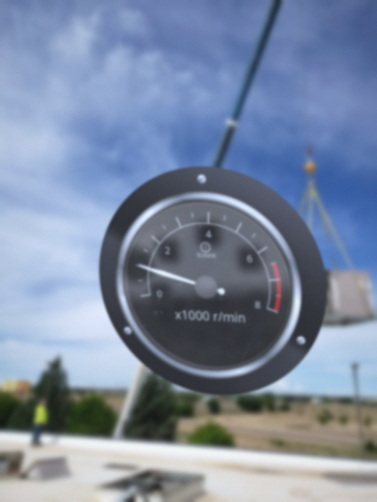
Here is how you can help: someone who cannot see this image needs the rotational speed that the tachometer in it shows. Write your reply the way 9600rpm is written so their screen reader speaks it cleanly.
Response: 1000rpm
